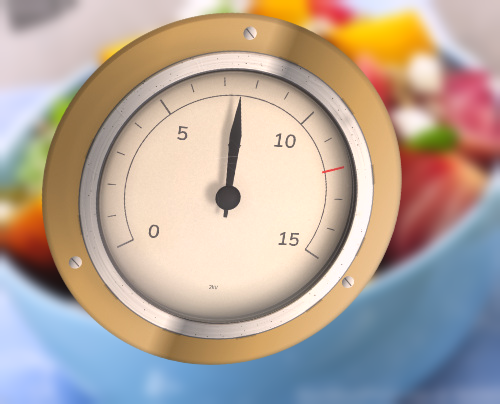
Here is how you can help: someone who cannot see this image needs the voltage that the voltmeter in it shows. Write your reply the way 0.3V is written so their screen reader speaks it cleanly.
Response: 7.5V
